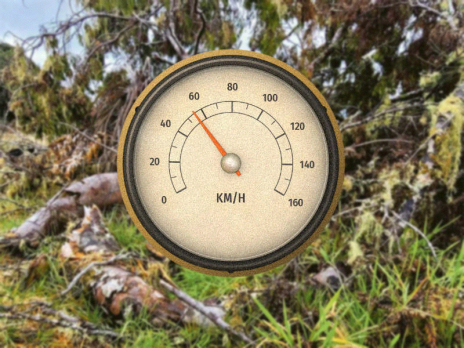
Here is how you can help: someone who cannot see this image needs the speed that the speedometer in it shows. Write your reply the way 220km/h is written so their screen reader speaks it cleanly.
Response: 55km/h
